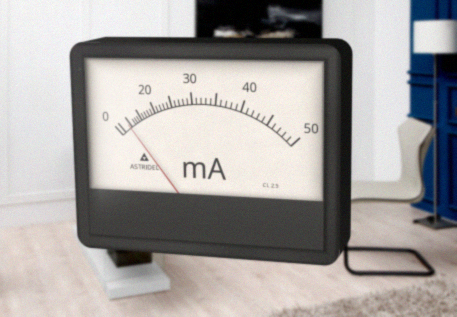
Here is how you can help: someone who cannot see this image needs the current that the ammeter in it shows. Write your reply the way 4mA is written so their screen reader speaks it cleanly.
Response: 10mA
